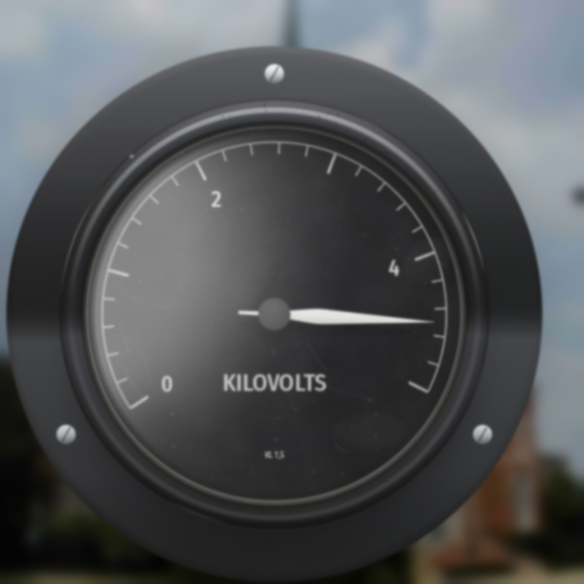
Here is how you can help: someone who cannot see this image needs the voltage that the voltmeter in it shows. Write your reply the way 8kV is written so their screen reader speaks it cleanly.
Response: 4.5kV
